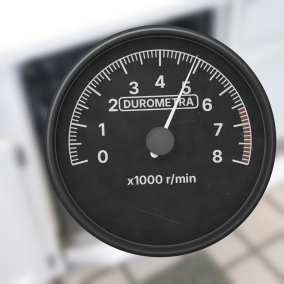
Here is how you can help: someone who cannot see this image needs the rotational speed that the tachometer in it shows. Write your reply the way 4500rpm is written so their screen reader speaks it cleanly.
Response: 4900rpm
